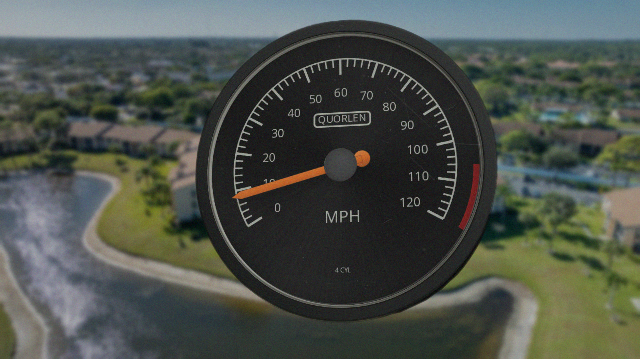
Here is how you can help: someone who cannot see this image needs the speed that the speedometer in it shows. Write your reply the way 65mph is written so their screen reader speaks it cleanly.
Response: 8mph
